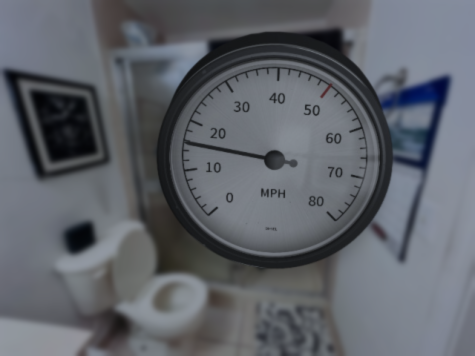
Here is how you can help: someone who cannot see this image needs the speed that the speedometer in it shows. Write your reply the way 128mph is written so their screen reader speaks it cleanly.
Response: 16mph
